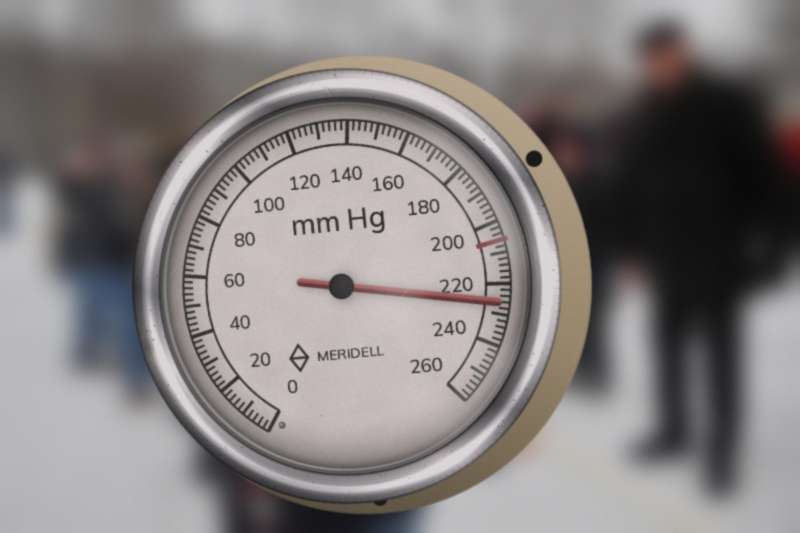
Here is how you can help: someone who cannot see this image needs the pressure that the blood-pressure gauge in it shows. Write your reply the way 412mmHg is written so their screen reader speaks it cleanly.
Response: 226mmHg
